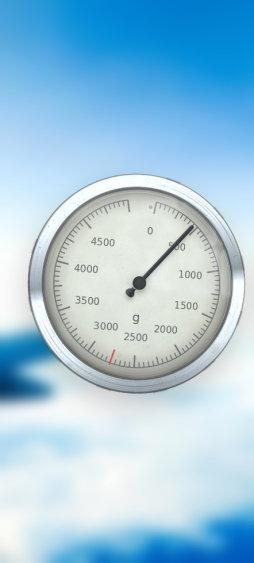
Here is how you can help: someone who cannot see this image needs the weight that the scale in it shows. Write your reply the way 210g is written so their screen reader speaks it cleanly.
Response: 450g
